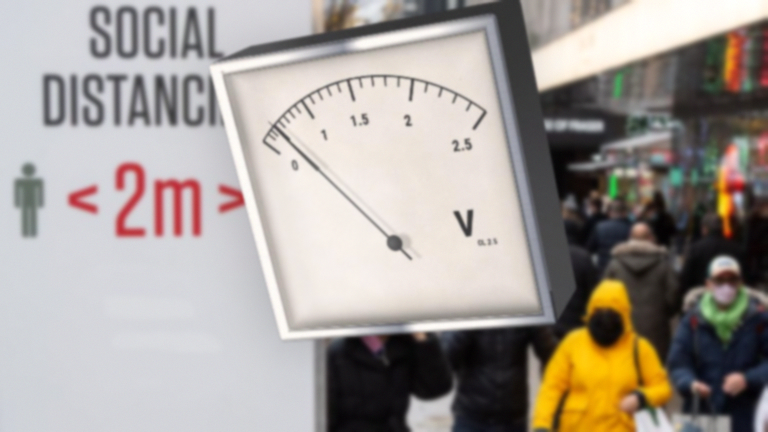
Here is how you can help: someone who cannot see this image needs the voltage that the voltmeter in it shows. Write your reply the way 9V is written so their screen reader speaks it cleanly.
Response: 0.5V
